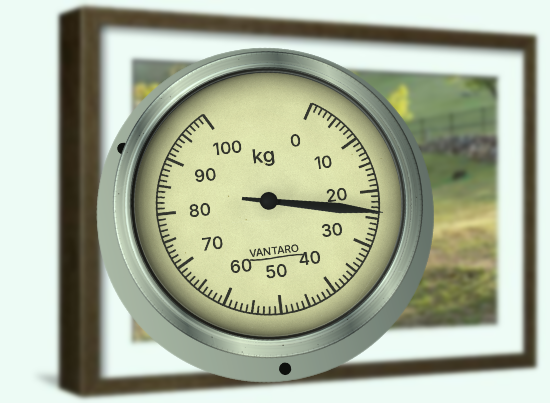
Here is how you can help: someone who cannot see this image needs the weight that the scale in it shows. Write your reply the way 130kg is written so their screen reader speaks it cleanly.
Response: 24kg
